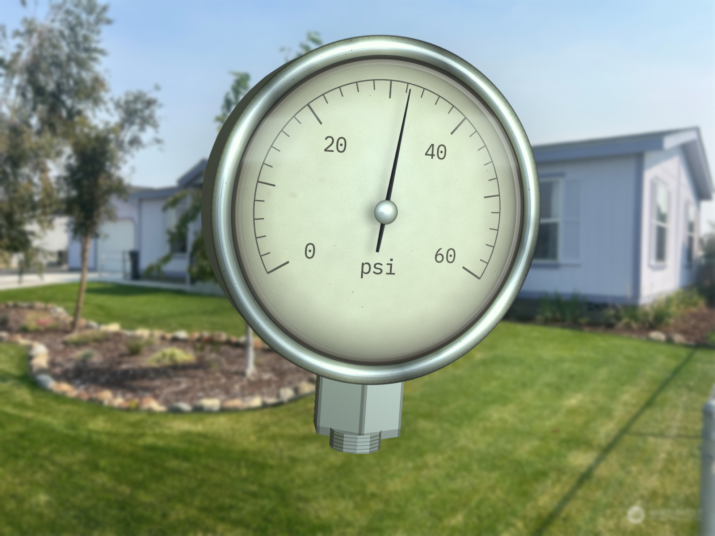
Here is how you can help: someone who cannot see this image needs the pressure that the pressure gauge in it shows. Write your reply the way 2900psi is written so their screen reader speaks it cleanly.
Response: 32psi
